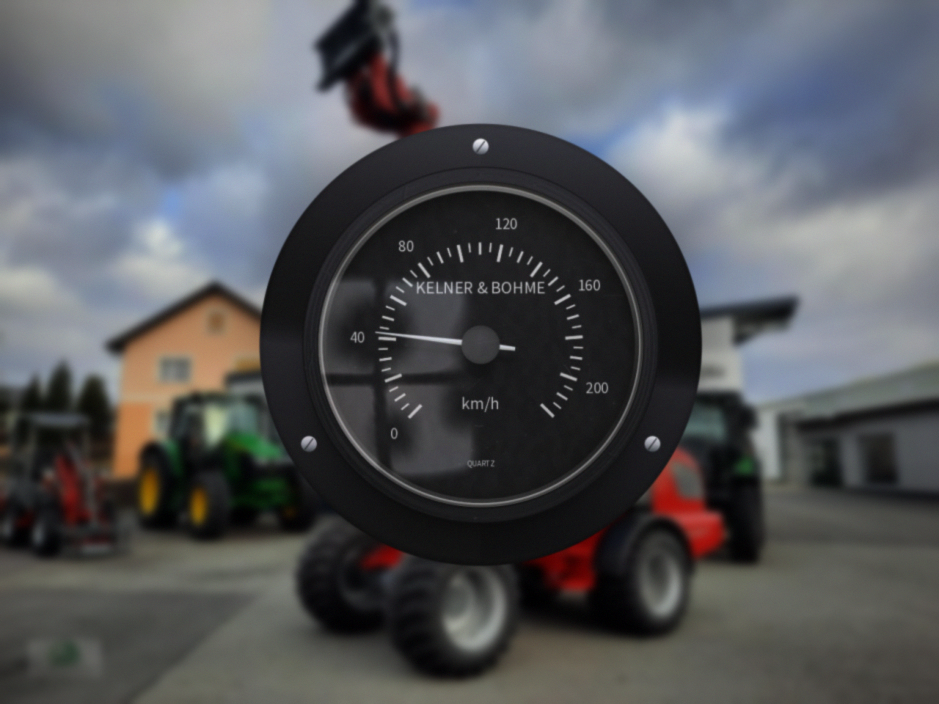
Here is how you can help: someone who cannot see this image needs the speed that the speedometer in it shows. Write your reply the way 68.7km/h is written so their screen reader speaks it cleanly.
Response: 42.5km/h
